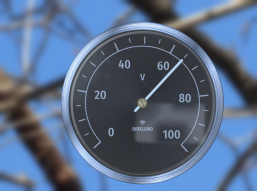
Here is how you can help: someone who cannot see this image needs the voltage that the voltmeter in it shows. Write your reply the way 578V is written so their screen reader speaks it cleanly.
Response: 65V
